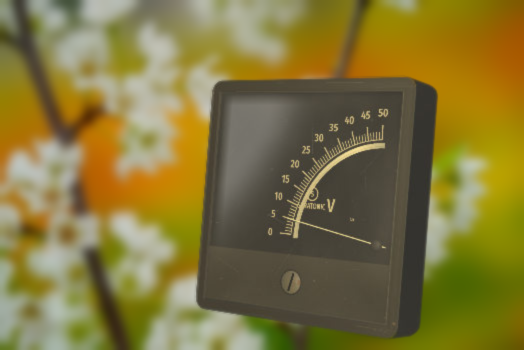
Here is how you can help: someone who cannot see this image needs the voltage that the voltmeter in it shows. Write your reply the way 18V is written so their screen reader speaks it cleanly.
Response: 5V
